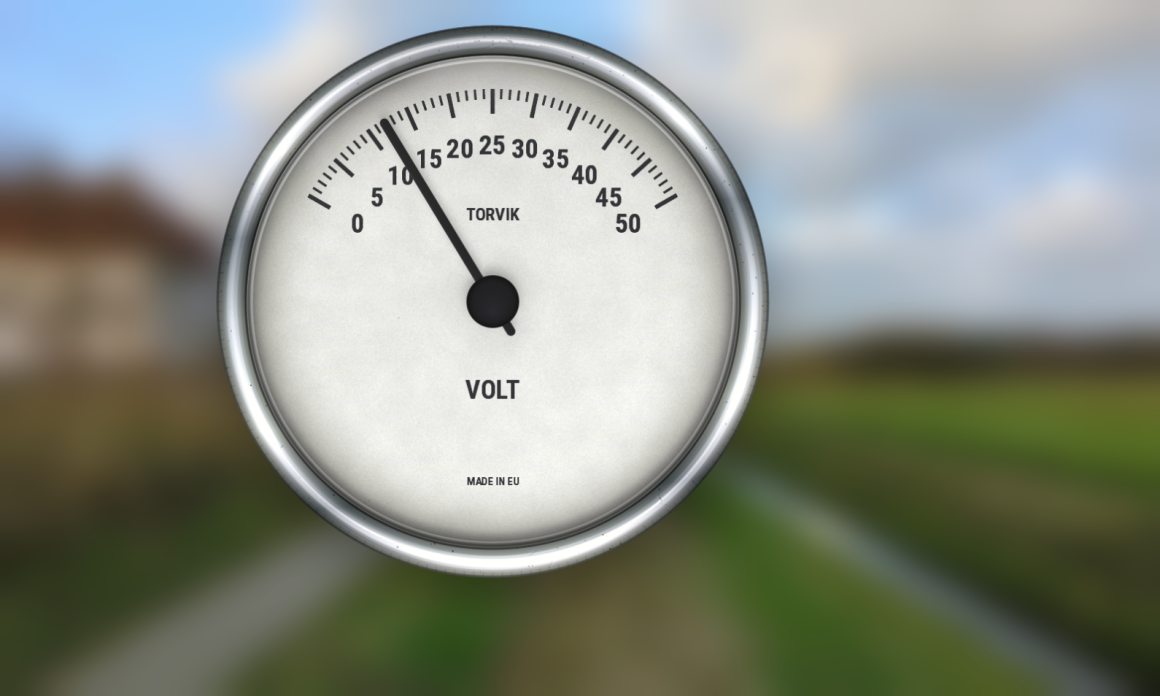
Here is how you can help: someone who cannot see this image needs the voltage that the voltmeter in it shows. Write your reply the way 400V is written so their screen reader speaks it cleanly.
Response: 12V
